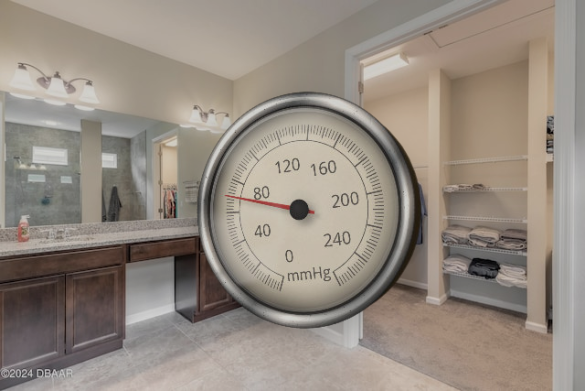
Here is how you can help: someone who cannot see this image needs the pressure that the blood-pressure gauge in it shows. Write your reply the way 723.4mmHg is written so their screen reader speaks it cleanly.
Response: 70mmHg
